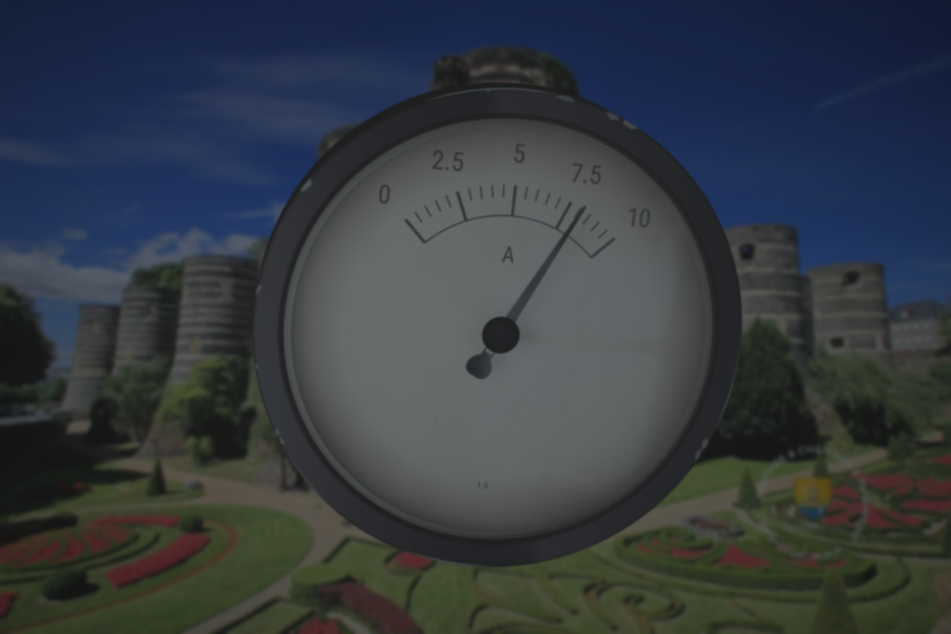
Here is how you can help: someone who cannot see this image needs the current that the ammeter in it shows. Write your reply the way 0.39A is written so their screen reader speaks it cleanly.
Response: 8A
